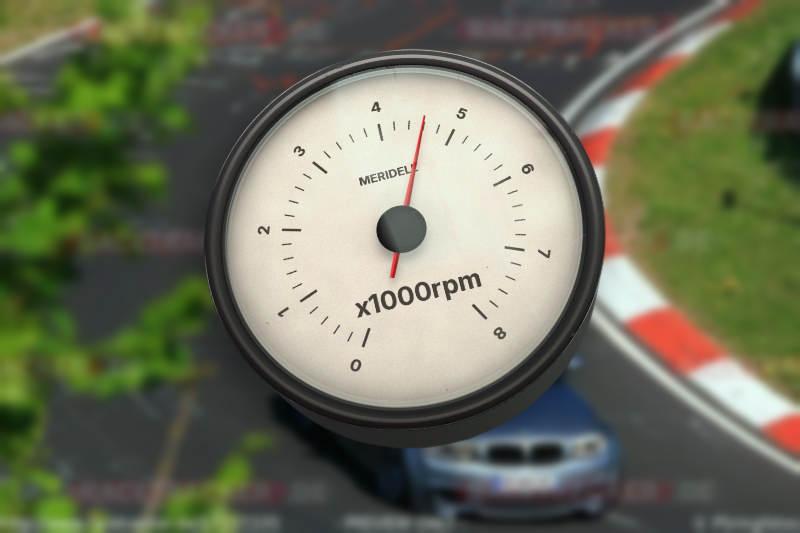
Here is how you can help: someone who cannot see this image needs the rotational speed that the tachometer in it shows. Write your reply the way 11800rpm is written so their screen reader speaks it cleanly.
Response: 4600rpm
